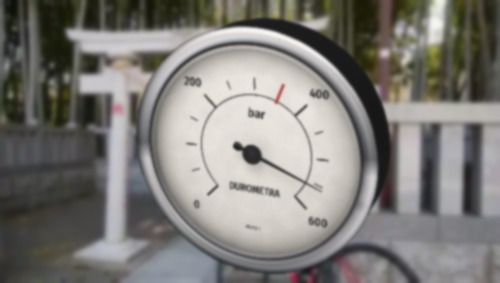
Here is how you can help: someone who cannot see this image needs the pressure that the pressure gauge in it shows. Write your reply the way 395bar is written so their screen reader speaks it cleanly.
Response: 550bar
